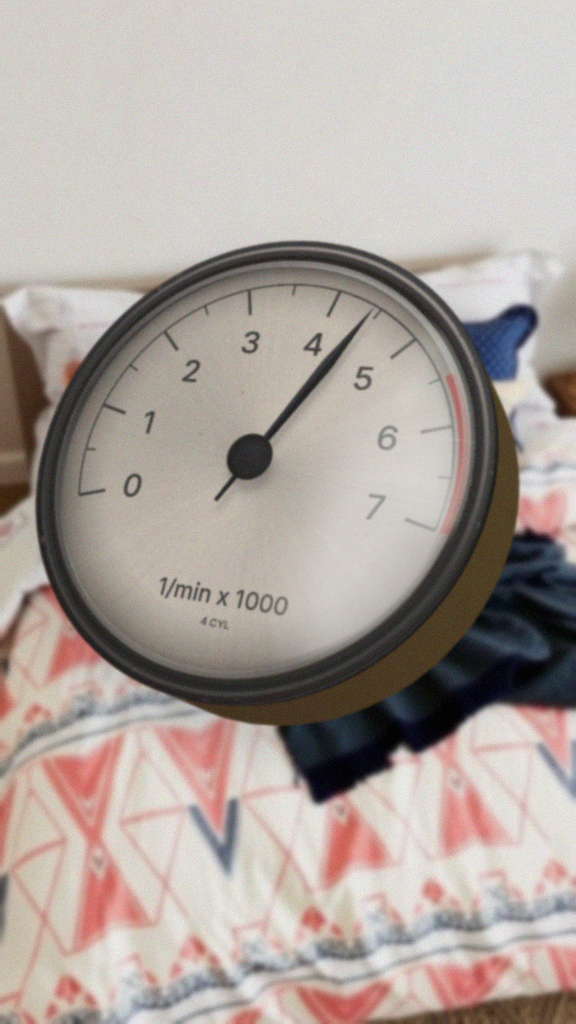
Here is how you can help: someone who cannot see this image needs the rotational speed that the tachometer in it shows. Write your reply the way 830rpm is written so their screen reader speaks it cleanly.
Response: 4500rpm
